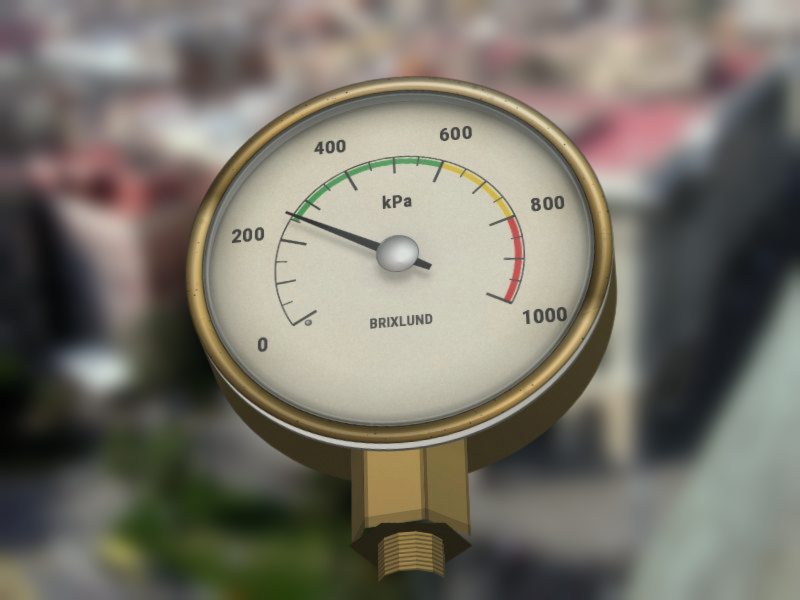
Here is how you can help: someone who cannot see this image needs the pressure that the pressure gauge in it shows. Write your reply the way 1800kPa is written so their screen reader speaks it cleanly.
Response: 250kPa
